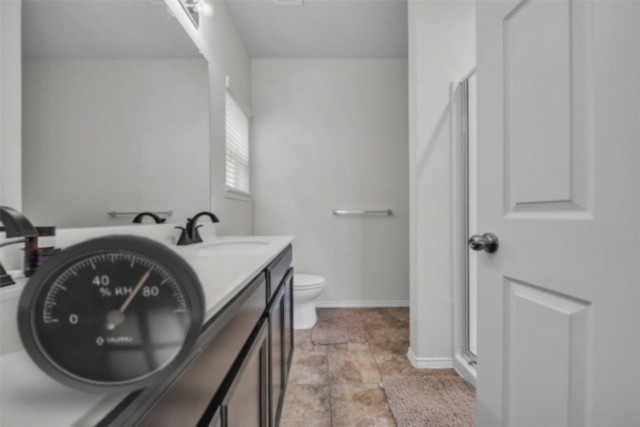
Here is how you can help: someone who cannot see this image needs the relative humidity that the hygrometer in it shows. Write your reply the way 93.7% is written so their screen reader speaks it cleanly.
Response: 70%
